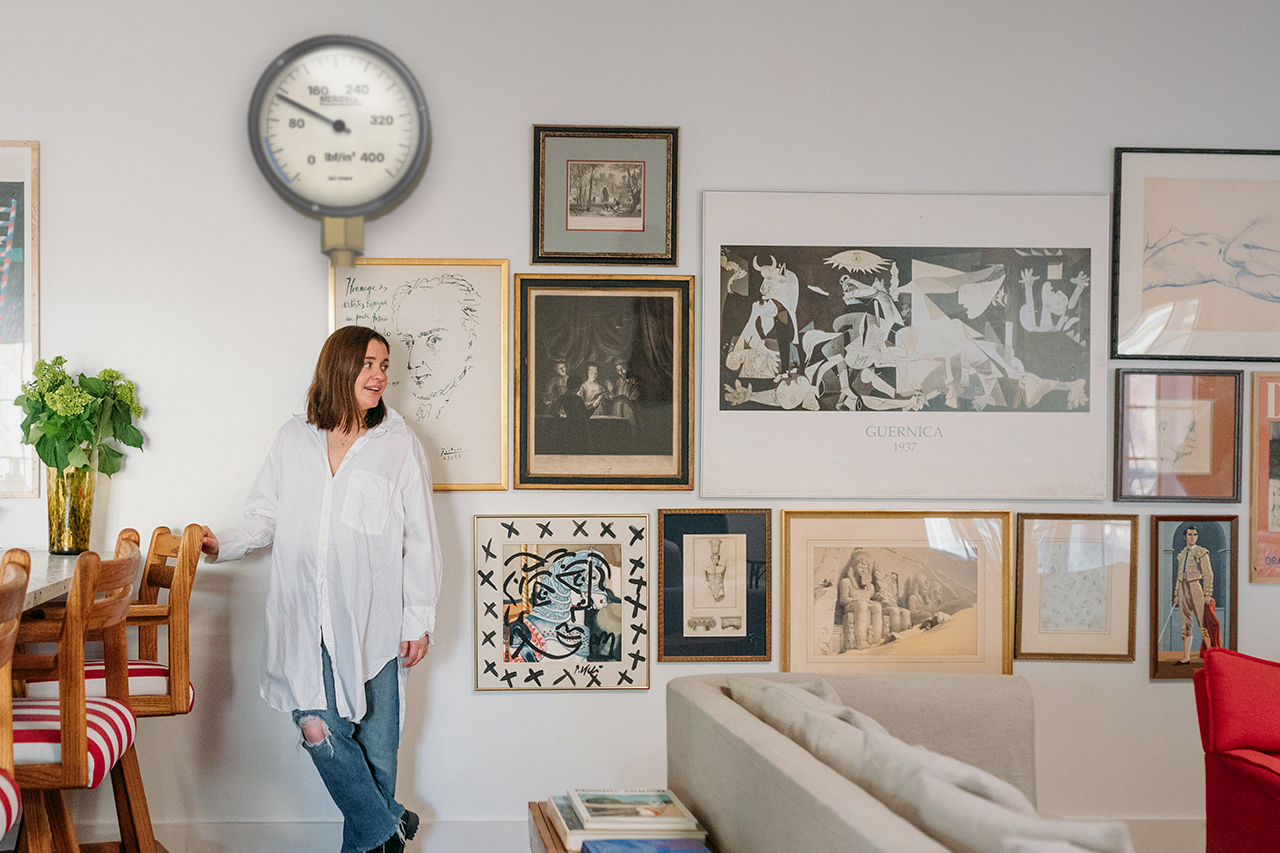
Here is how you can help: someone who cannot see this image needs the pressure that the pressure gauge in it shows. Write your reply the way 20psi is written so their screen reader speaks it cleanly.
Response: 110psi
